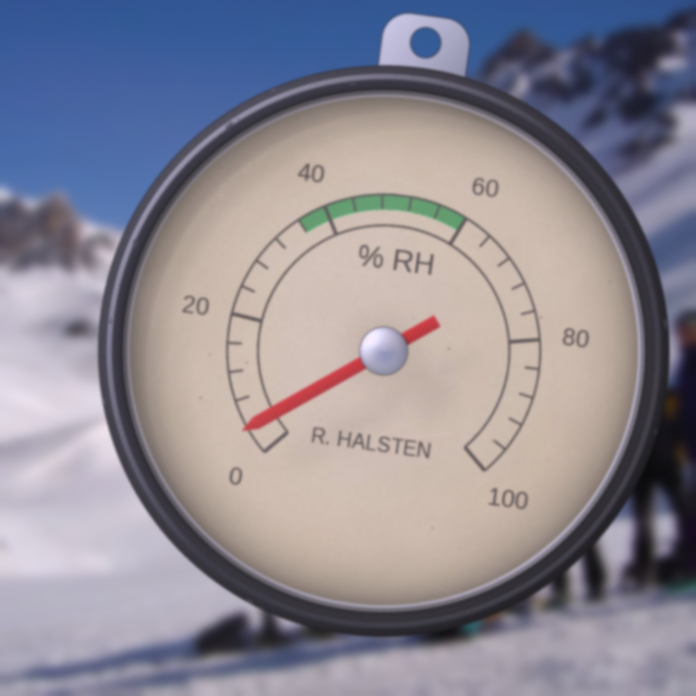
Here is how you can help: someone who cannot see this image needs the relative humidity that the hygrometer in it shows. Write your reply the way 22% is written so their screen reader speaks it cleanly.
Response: 4%
